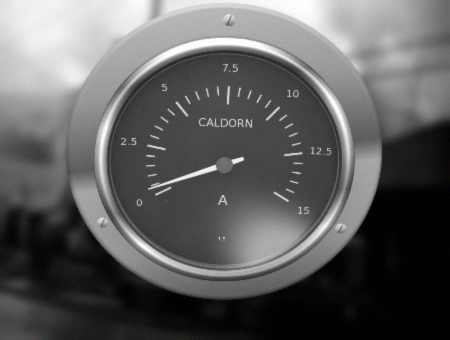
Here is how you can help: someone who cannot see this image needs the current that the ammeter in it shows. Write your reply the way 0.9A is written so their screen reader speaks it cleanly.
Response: 0.5A
